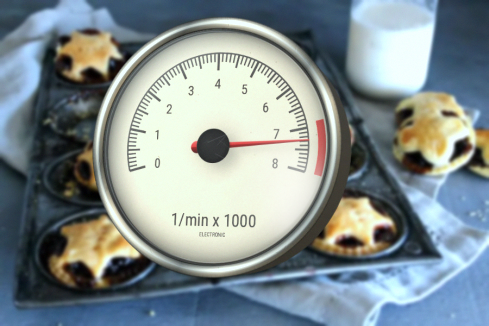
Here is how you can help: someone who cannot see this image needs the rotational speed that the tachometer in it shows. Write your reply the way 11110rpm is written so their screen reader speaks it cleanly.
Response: 7300rpm
